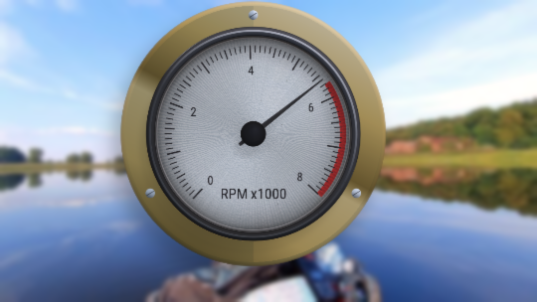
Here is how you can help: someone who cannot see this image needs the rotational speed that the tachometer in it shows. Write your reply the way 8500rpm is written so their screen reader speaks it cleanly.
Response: 5600rpm
